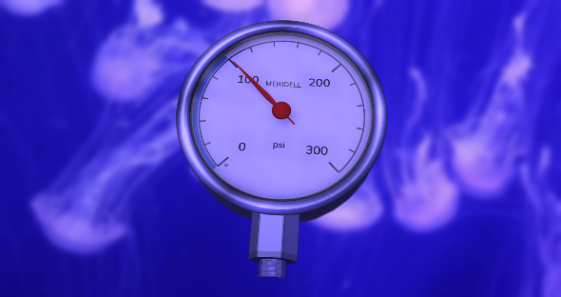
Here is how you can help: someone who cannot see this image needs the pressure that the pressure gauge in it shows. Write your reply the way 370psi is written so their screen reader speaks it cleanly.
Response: 100psi
